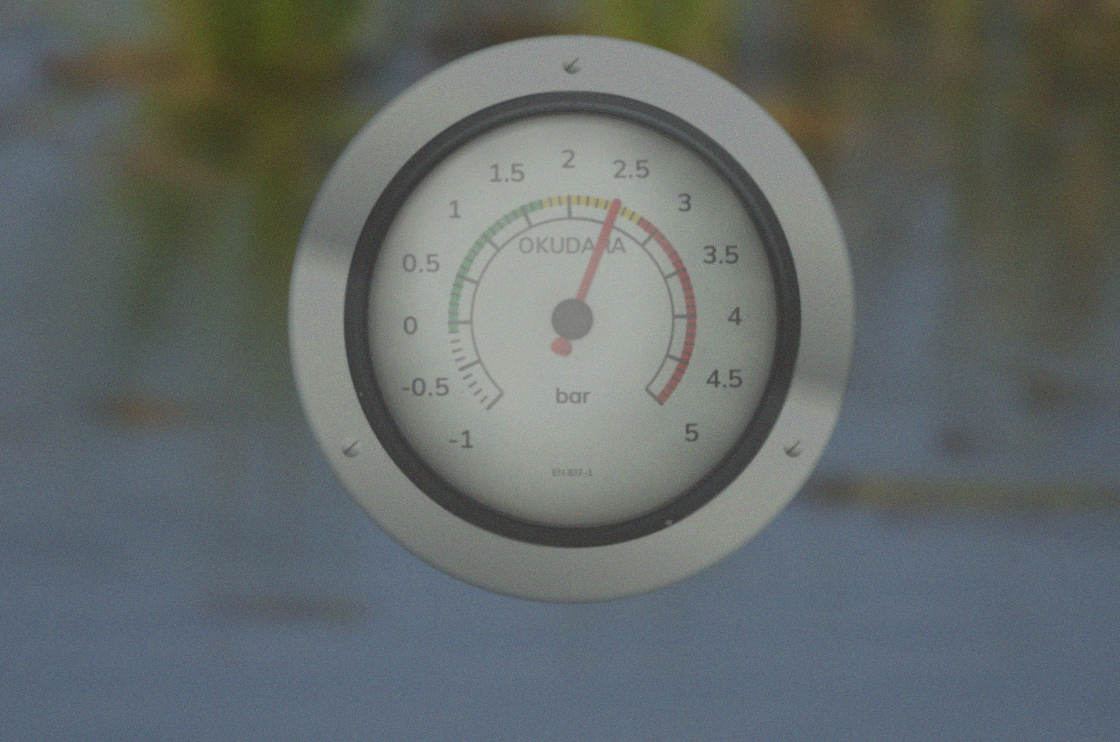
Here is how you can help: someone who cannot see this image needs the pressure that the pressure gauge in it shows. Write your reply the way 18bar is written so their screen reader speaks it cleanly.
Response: 2.5bar
